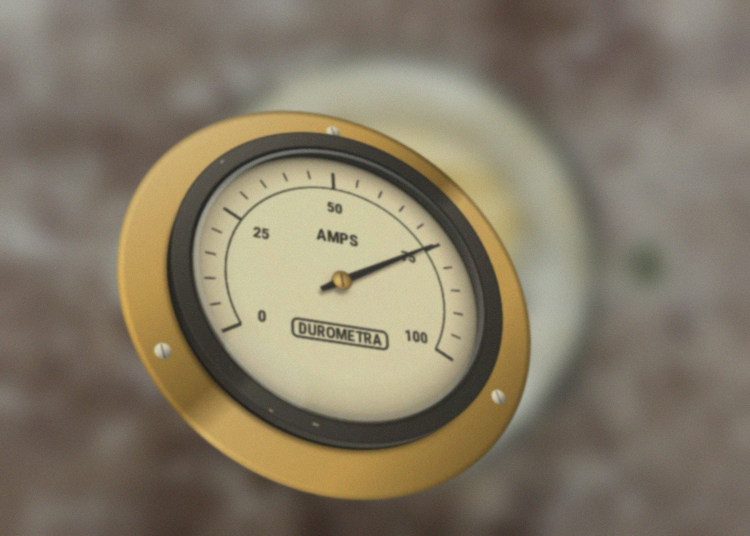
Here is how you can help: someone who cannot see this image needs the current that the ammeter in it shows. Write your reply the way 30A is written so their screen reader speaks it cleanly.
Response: 75A
